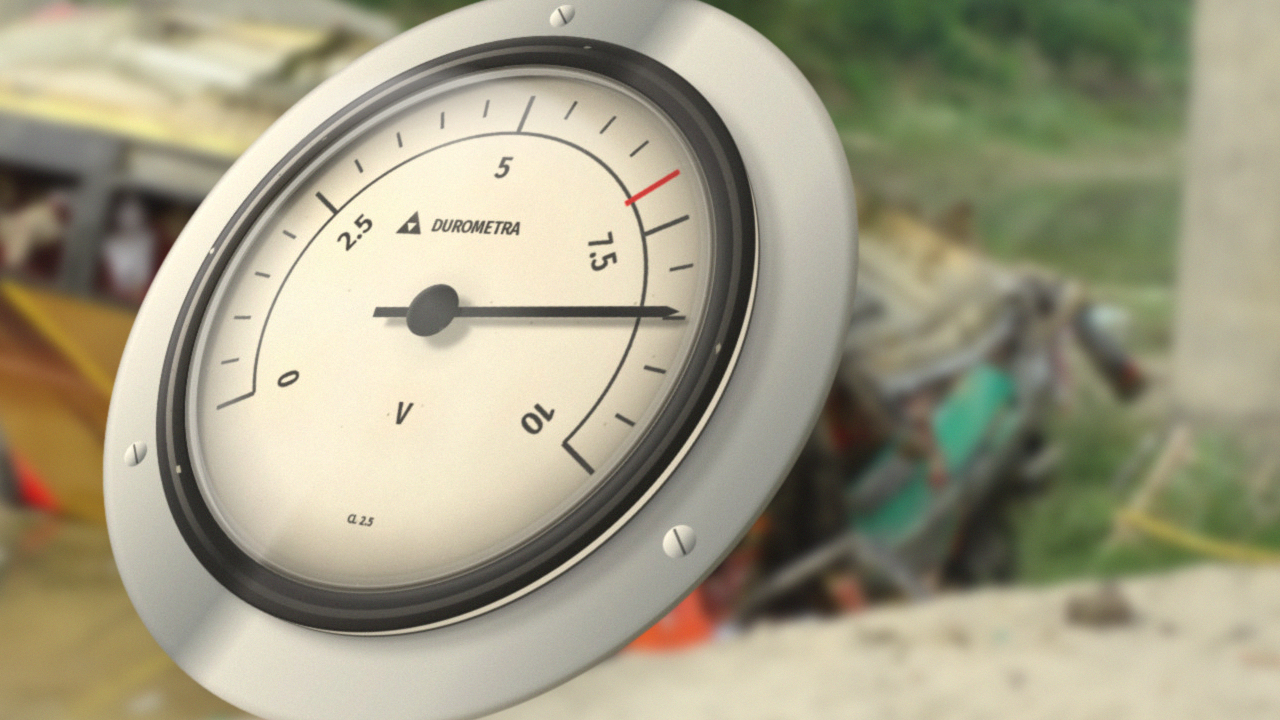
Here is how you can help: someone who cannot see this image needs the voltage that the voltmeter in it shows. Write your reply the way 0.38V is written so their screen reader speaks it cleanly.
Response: 8.5V
